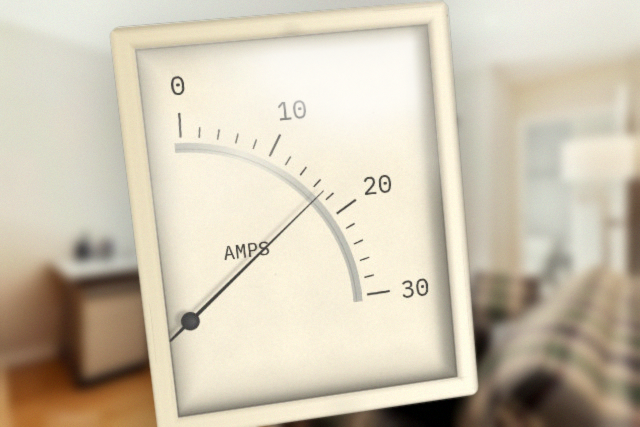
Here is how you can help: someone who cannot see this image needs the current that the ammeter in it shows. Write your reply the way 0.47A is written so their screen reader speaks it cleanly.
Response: 17A
